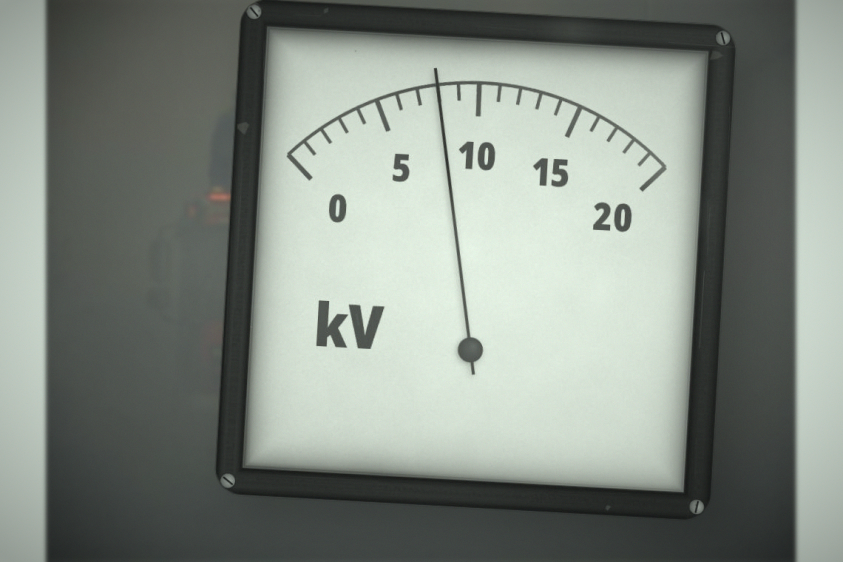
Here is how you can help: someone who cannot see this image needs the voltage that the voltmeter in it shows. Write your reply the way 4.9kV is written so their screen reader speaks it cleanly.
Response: 8kV
